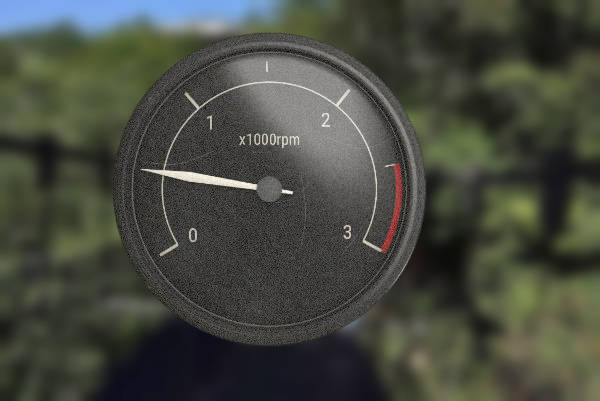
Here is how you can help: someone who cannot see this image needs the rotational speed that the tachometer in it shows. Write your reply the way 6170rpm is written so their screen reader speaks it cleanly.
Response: 500rpm
